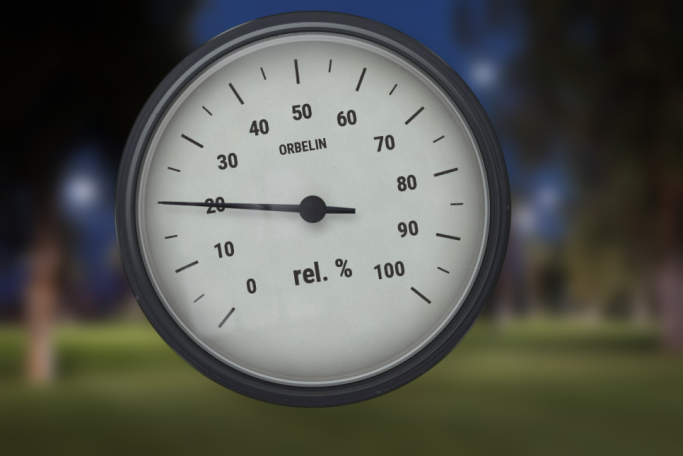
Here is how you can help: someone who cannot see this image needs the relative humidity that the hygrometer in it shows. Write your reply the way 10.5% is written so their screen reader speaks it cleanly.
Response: 20%
